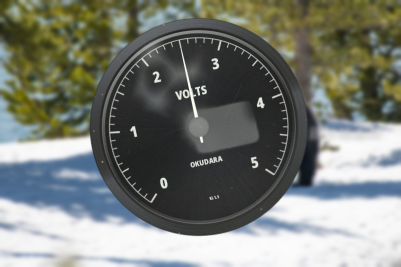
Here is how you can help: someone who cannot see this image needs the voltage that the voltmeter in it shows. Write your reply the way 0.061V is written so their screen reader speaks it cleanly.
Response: 2.5V
